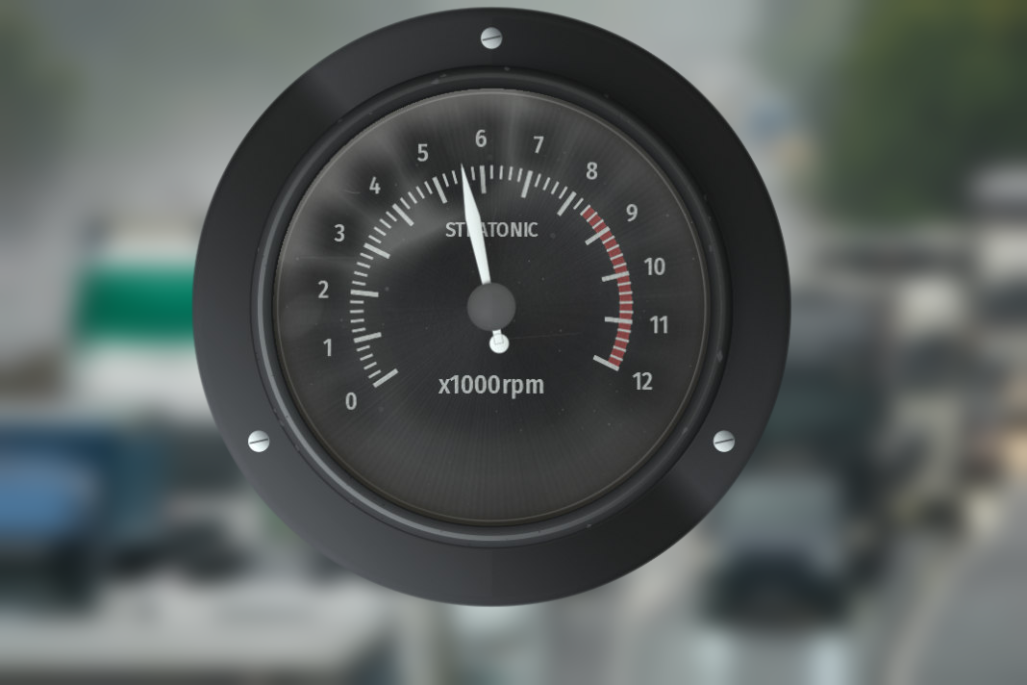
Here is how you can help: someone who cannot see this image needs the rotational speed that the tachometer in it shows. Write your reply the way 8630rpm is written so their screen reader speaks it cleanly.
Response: 5600rpm
